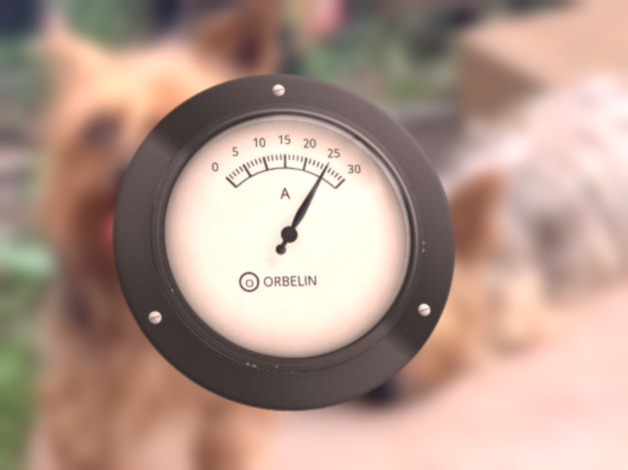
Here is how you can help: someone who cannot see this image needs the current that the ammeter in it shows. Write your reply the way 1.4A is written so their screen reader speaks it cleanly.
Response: 25A
